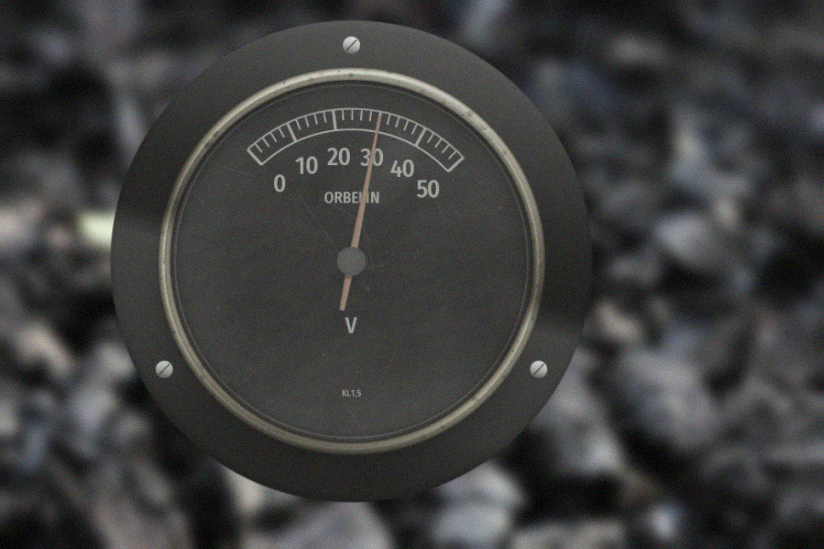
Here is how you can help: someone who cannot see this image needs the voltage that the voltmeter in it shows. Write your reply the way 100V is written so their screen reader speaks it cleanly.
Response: 30V
